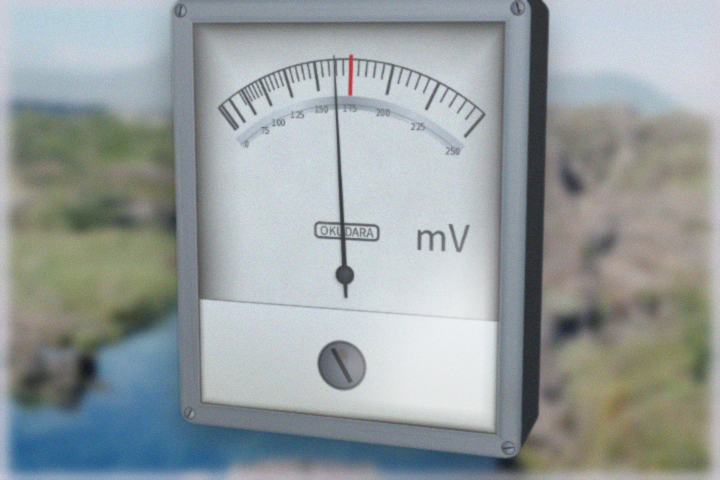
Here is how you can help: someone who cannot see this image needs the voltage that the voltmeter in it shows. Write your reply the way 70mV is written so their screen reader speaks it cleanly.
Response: 165mV
